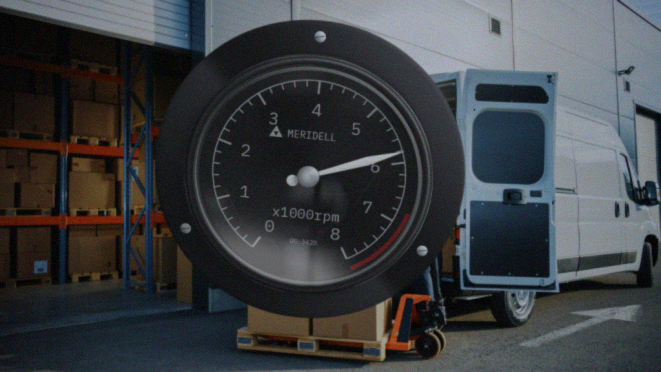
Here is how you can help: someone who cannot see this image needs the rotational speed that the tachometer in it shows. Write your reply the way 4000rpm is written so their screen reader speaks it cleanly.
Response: 5800rpm
